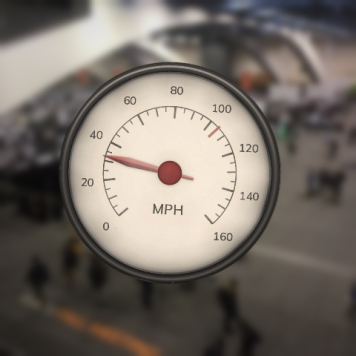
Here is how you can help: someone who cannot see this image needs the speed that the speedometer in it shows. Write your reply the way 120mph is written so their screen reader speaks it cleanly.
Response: 32.5mph
